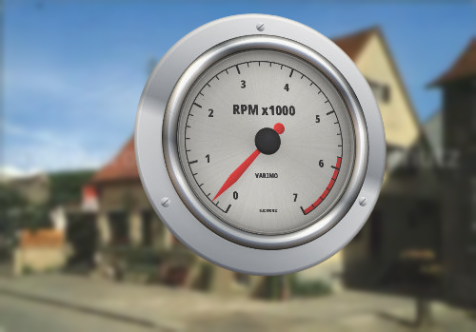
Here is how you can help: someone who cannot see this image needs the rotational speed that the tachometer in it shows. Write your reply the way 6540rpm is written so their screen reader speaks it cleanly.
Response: 300rpm
